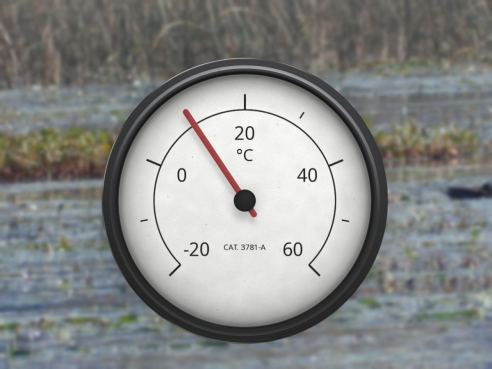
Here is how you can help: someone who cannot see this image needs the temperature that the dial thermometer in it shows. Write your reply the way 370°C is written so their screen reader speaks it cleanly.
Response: 10°C
